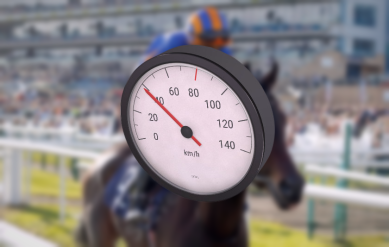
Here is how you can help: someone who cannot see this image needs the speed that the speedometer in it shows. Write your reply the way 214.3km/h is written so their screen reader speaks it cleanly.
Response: 40km/h
